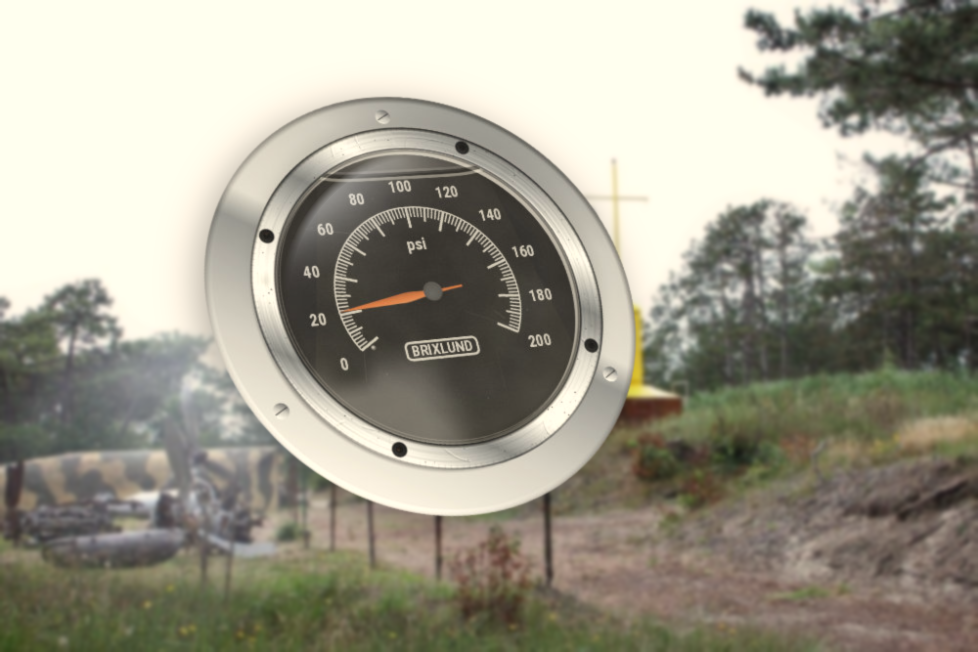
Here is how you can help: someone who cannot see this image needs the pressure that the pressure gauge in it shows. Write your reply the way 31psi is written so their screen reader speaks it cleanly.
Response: 20psi
